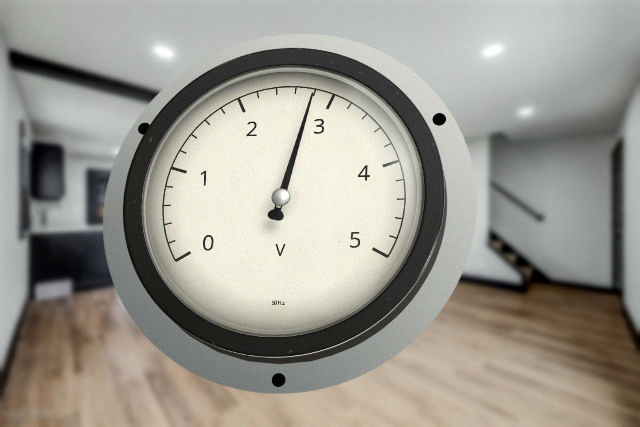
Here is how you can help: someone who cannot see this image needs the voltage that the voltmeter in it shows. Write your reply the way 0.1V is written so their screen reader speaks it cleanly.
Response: 2.8V
